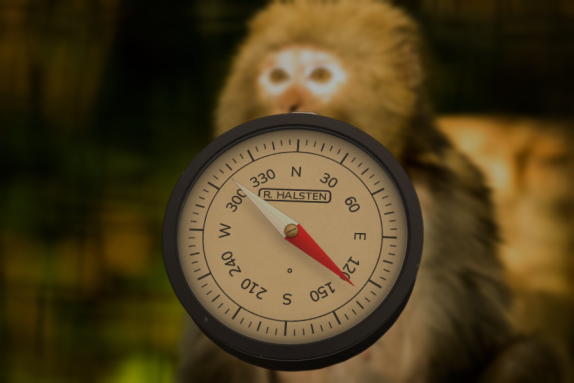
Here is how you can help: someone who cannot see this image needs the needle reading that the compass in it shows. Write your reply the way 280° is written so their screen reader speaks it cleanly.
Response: 130°
